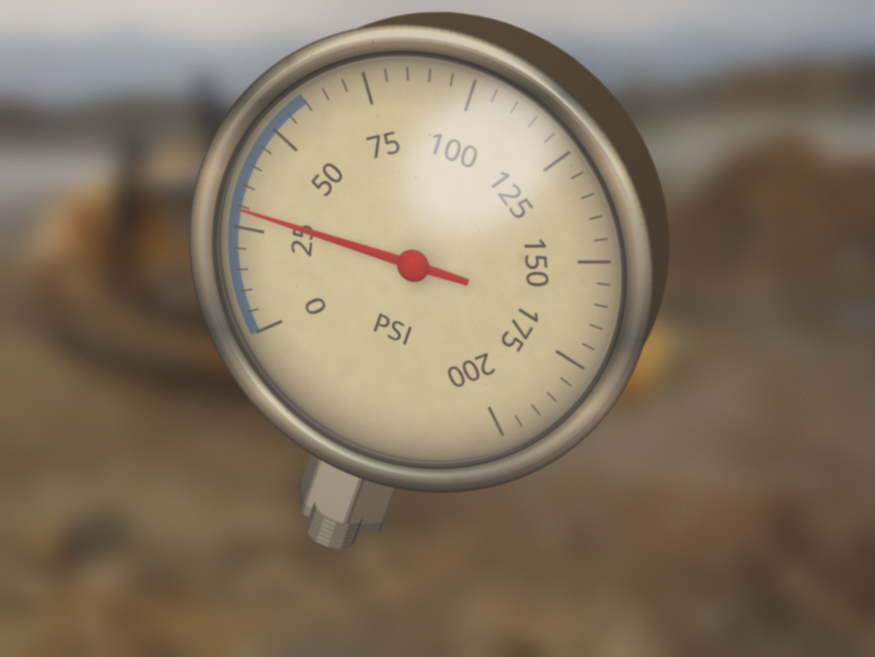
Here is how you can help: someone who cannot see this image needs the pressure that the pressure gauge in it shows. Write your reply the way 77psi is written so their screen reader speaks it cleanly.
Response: 30psi
